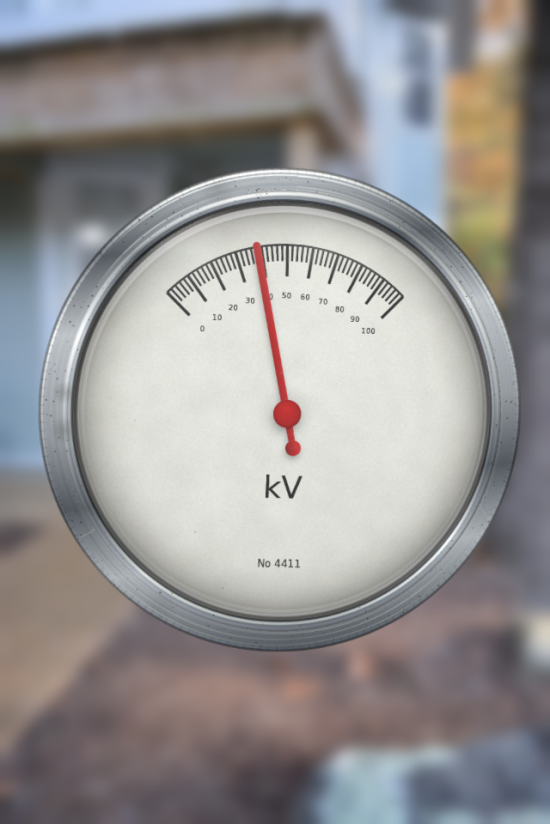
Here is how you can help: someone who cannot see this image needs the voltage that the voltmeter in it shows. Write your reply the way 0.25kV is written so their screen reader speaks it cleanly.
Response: 38kV
